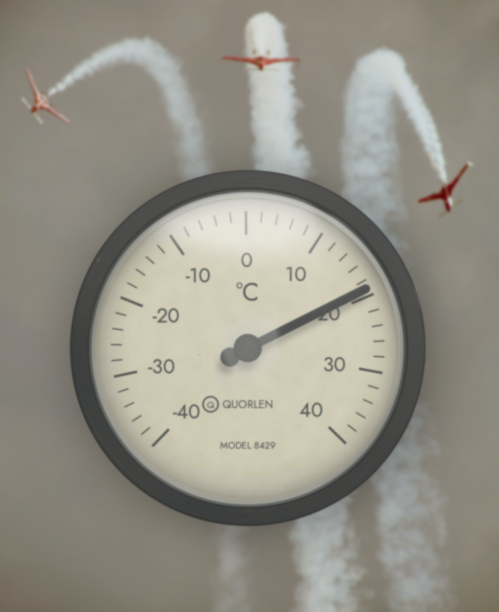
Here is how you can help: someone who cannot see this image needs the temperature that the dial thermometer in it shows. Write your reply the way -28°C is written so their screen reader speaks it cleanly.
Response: 19°C
